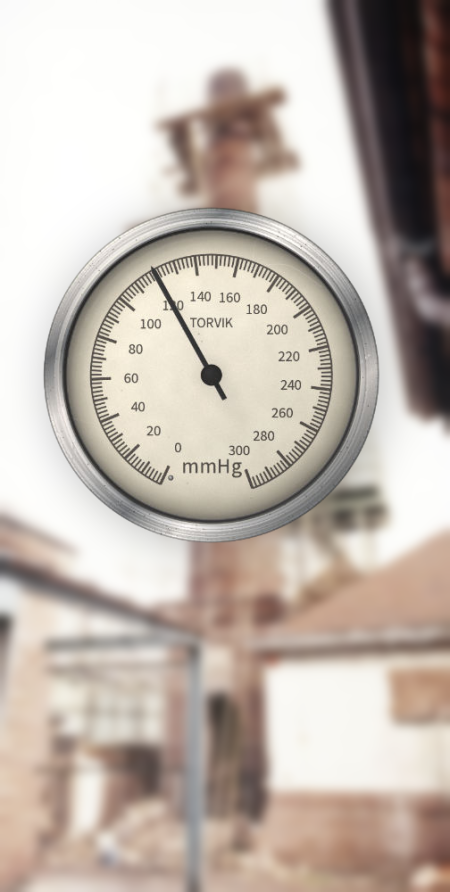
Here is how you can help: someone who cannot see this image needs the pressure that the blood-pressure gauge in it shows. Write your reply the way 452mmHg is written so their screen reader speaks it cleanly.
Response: 120mmHg
